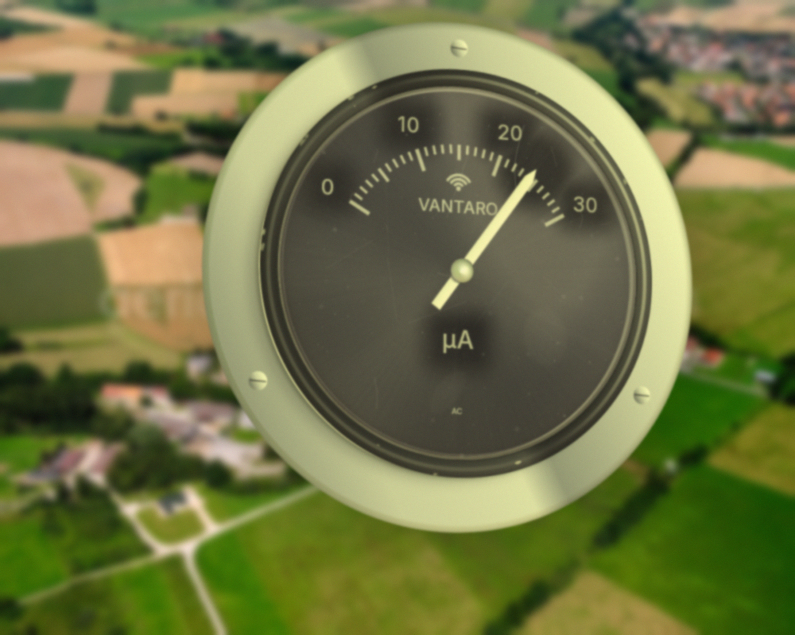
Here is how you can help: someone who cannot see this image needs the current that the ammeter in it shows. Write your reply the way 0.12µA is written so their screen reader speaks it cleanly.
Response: 24µA
